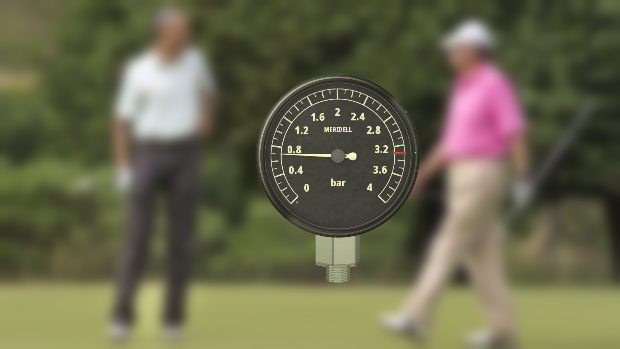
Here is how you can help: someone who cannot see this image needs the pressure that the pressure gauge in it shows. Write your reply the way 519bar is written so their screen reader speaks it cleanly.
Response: 0.7bar
